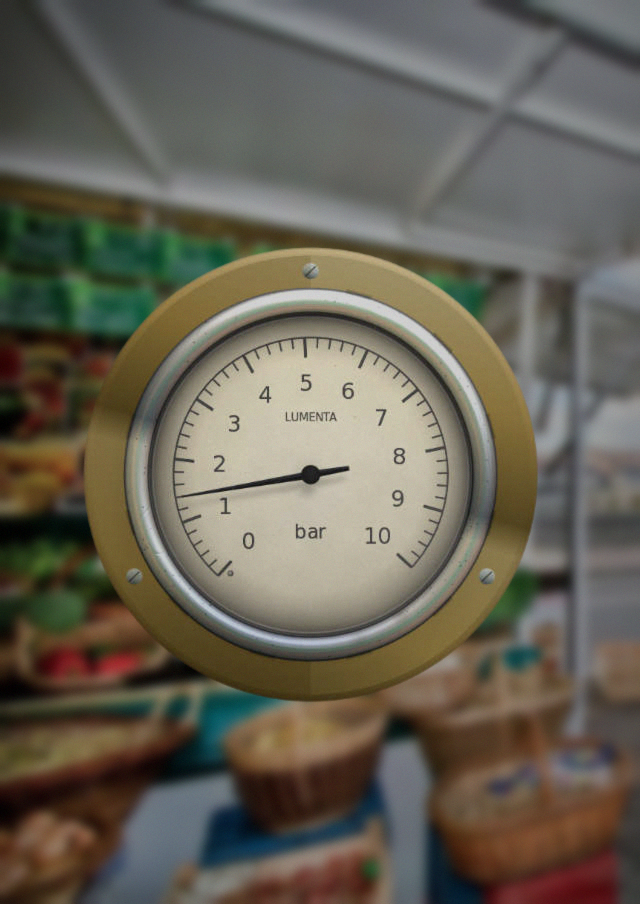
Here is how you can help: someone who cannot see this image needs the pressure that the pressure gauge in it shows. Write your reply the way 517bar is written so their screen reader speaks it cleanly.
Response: 1.4bar
